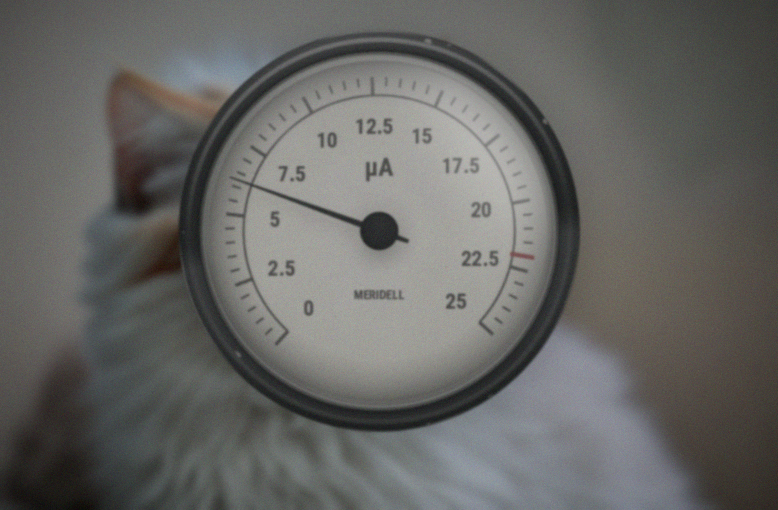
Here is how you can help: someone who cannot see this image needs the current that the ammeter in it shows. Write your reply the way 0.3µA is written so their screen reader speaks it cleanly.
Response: 6.25µA
